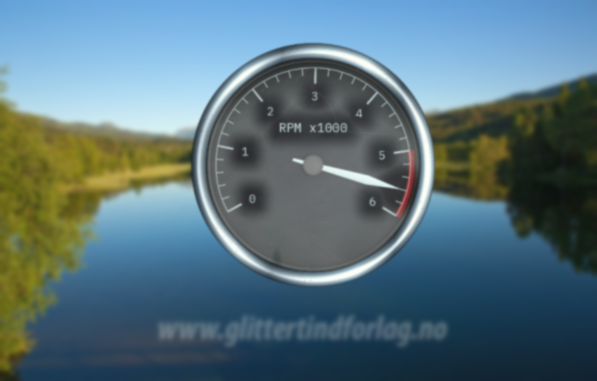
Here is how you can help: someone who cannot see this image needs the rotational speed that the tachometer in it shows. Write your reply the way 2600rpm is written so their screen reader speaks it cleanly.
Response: 5600rpm
